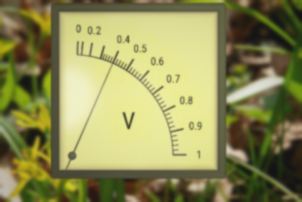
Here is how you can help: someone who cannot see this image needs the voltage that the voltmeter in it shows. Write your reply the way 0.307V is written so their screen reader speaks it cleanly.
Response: 0.4V
